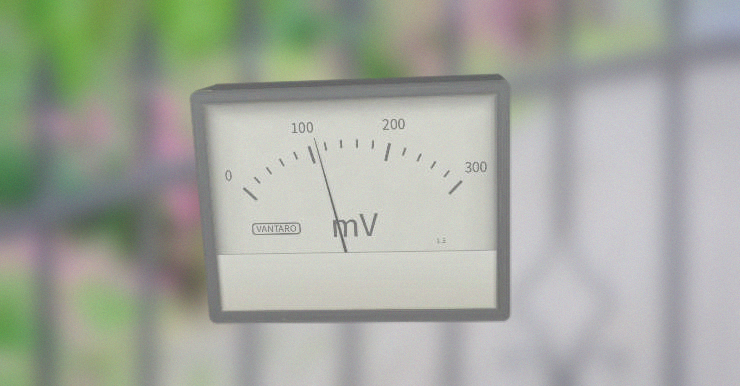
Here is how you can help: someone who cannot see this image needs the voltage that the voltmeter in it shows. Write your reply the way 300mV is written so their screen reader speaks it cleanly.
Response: 110mV
